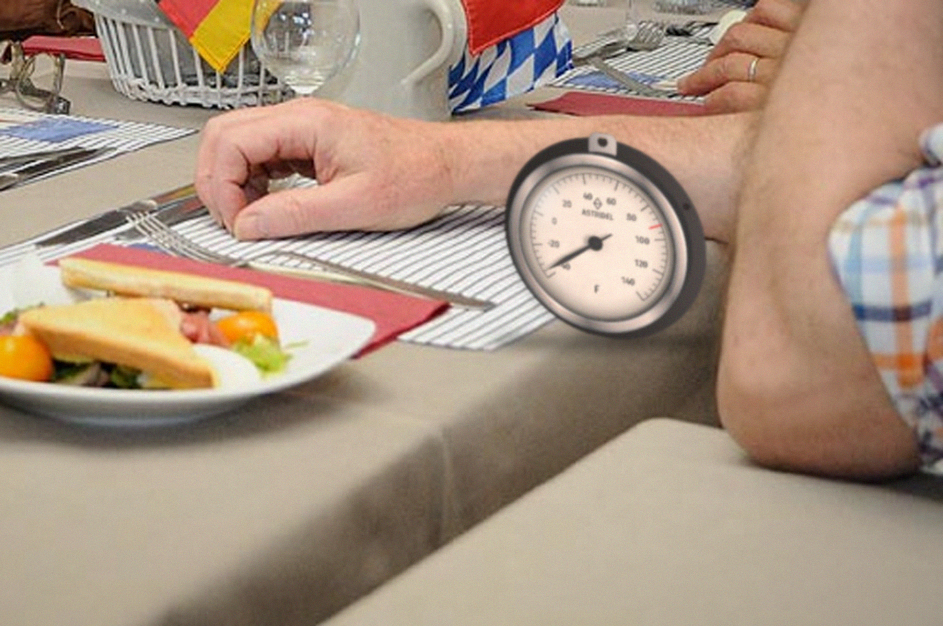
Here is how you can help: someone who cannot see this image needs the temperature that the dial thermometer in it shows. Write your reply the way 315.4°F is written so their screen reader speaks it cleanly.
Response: -36°F
